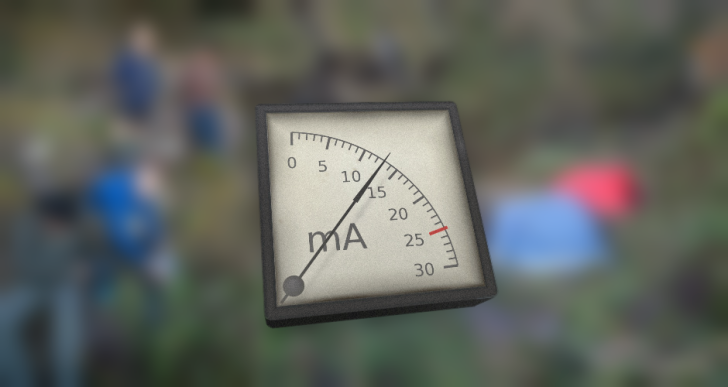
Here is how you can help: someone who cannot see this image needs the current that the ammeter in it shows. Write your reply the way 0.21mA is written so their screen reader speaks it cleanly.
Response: 13mA
